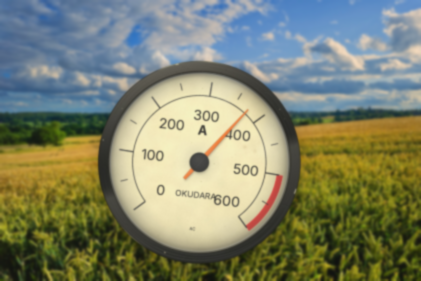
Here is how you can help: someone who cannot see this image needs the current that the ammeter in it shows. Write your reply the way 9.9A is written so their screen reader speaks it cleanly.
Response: 375A
